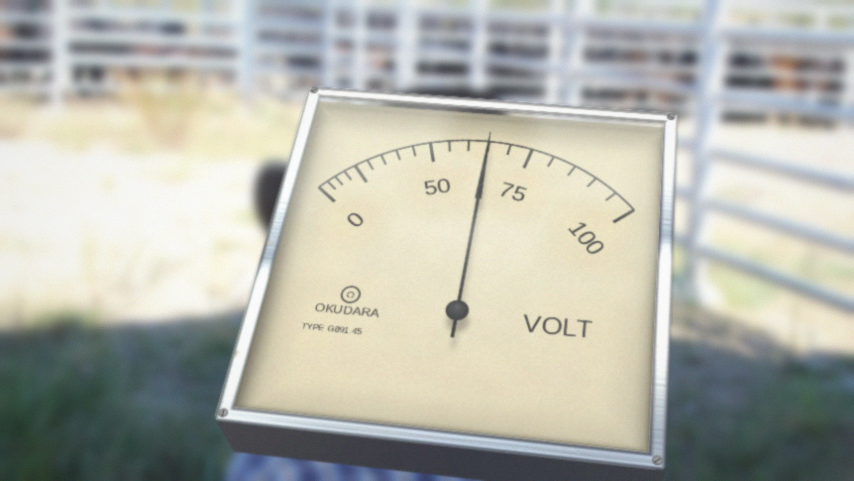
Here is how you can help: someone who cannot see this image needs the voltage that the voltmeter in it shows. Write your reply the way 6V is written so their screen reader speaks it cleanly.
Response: 65V
